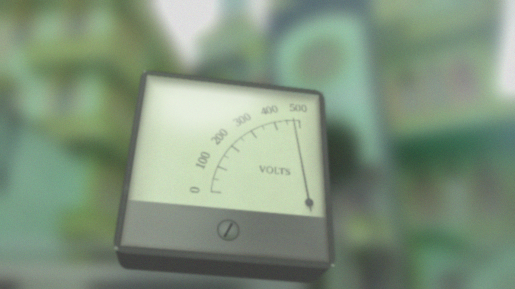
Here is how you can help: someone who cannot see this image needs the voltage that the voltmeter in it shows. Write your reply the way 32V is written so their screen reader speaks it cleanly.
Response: 475V
